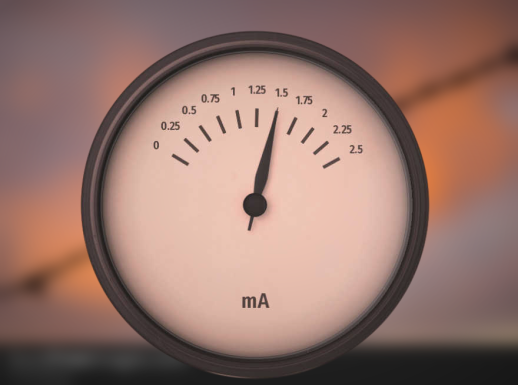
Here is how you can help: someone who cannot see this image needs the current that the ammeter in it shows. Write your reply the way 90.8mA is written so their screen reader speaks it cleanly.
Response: 1.5mA
